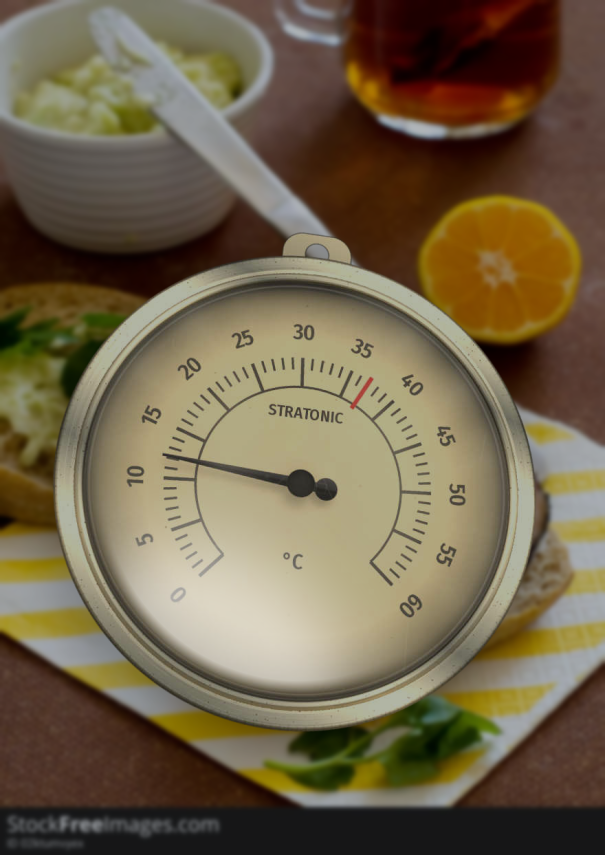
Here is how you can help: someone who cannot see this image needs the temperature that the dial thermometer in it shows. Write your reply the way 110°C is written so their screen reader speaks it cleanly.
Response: 12°C
